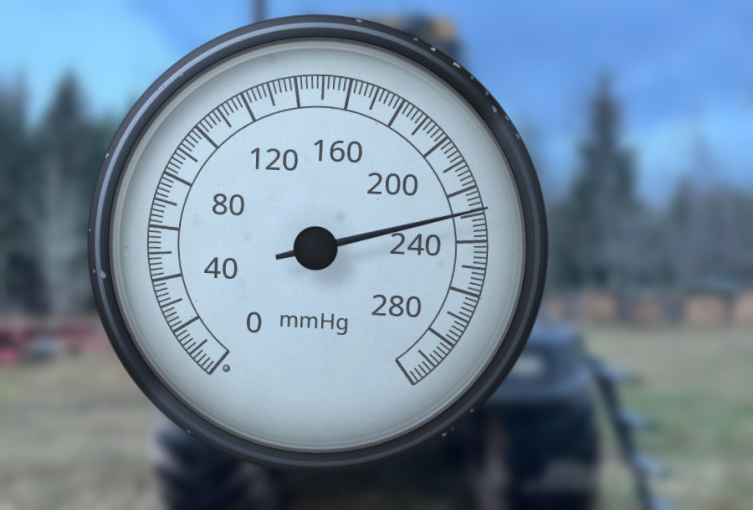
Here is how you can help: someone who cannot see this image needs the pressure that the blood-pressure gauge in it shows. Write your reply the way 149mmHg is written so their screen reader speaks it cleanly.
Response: 228mmHg
